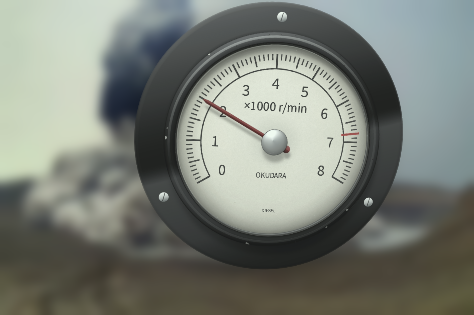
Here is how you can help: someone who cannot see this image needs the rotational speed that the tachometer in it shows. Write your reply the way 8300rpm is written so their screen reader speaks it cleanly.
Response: 2000rpm
